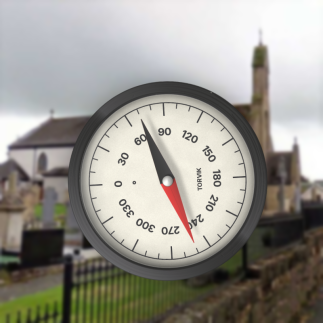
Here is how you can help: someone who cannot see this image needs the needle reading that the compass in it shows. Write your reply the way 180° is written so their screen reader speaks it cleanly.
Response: 250°
